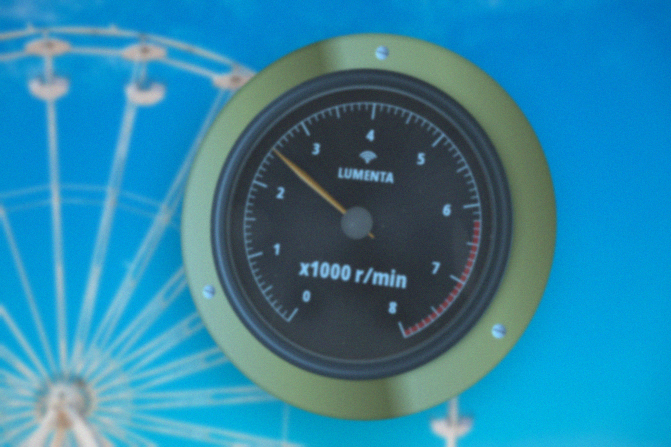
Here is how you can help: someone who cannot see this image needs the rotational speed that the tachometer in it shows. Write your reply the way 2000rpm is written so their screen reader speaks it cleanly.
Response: 2500rpm
